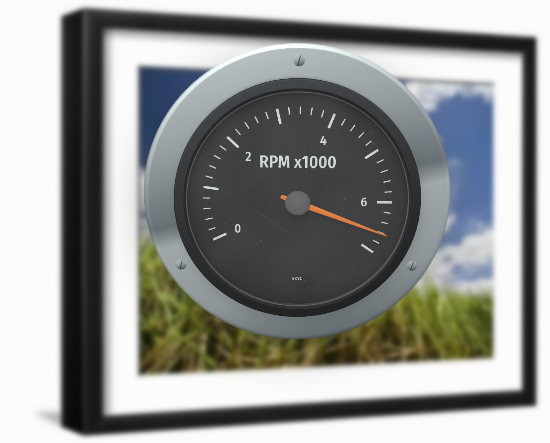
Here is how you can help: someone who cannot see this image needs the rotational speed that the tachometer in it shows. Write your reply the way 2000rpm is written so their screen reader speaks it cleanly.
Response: 6600rpm
